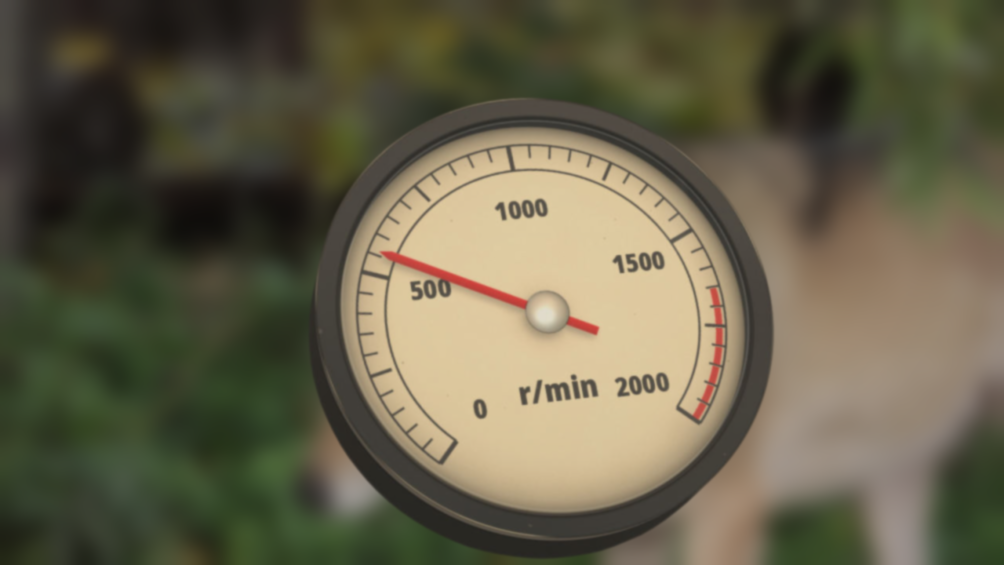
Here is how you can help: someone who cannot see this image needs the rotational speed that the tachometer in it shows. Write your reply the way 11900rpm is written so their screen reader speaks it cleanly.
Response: 550rpm
